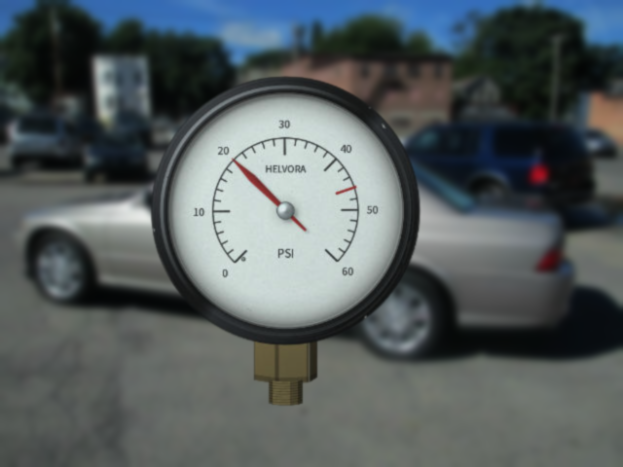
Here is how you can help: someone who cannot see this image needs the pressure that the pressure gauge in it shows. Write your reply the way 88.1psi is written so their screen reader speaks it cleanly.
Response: 20psi
